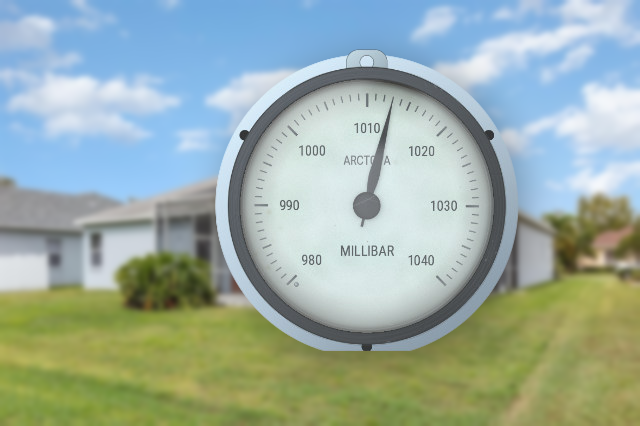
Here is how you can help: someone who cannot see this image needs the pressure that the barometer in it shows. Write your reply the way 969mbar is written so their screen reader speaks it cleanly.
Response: 1013mbar
